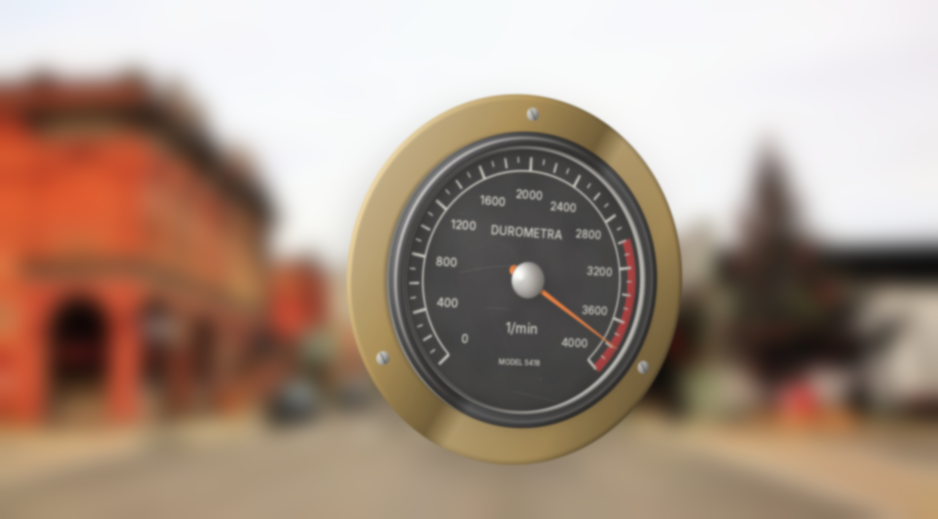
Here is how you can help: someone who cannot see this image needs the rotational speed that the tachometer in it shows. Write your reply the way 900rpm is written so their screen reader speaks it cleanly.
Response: 3800rpm
